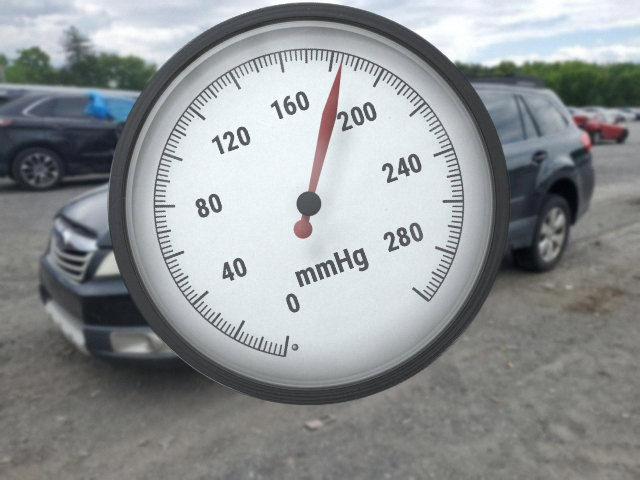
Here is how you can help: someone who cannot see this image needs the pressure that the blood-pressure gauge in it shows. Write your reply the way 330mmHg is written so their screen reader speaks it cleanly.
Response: 184mmHg
